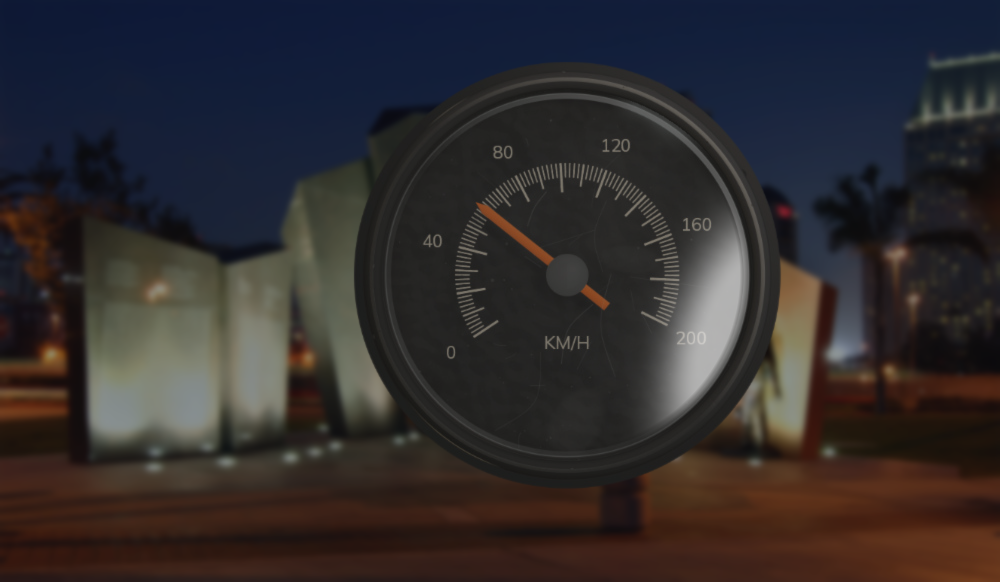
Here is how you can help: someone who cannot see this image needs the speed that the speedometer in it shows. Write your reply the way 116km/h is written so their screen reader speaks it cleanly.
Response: 60km/h
